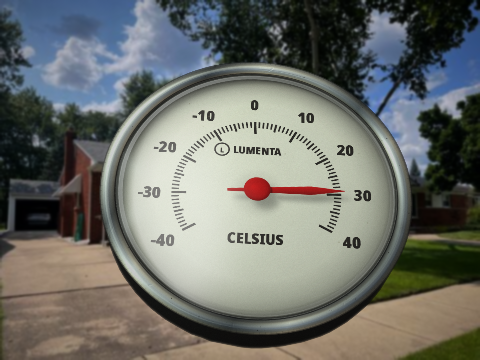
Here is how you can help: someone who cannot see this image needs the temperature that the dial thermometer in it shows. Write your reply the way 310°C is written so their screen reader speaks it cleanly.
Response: 30°C
